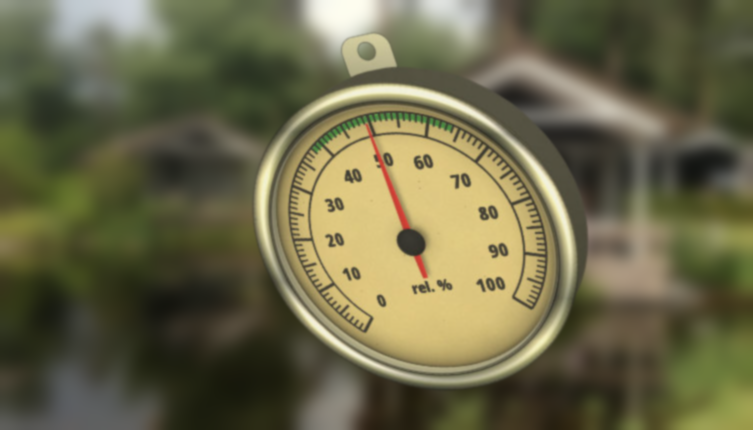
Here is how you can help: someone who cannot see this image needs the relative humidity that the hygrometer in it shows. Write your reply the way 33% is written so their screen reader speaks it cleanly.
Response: 50%
